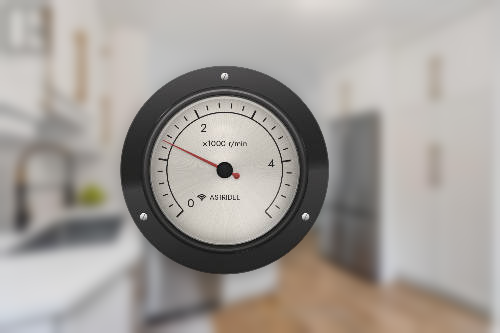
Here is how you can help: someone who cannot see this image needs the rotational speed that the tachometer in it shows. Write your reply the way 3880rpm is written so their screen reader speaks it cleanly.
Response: 1300rpm
